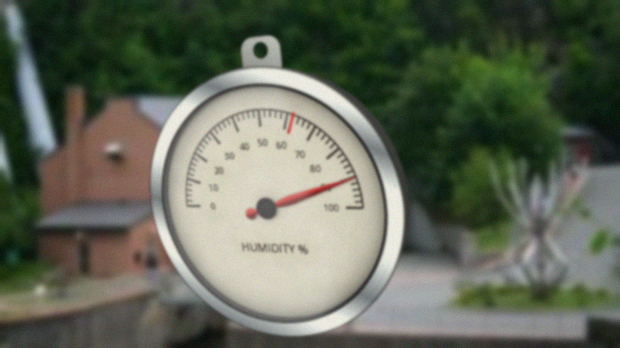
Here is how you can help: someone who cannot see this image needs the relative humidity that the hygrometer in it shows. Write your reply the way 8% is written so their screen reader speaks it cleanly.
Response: 90%
